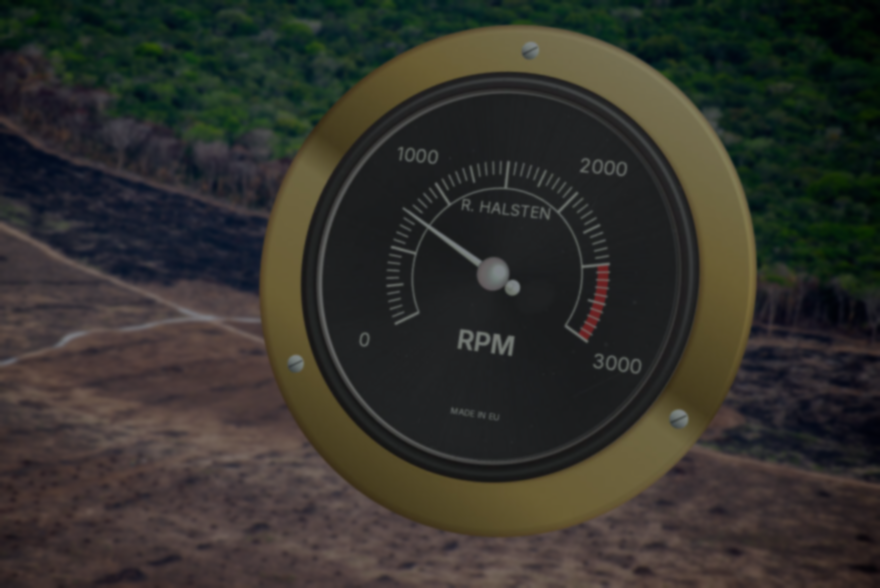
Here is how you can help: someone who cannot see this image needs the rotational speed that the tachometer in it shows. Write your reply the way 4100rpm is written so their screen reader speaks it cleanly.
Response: 750rpm
